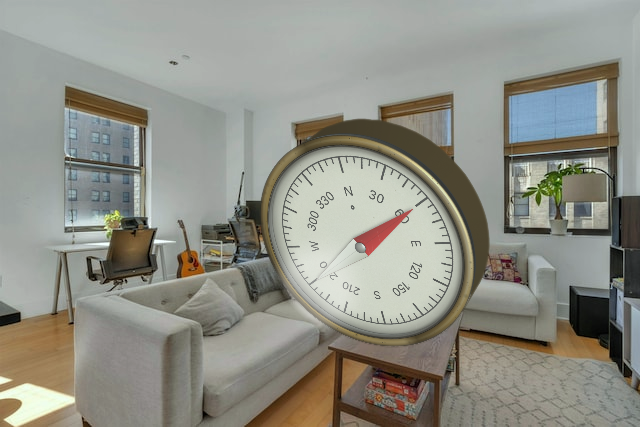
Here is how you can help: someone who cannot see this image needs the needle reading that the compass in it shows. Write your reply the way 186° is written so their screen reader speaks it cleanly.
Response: 60°
